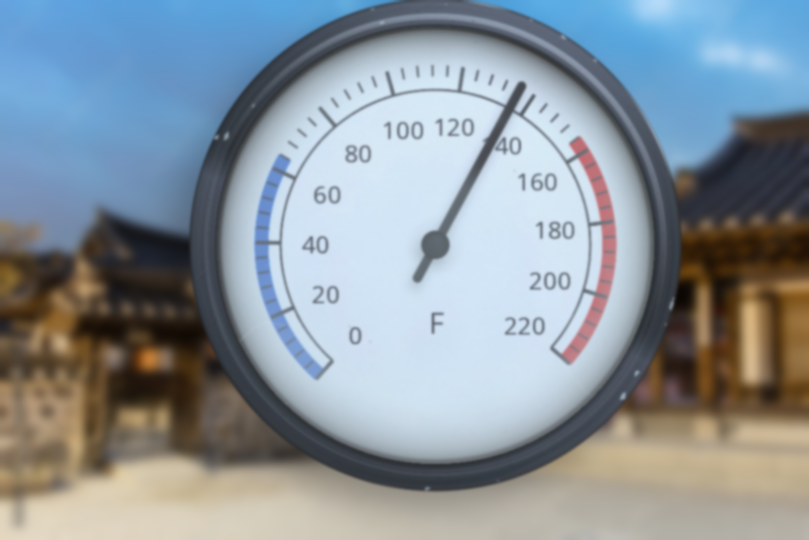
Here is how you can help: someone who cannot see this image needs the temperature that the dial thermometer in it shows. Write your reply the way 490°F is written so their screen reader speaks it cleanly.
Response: 136°F
